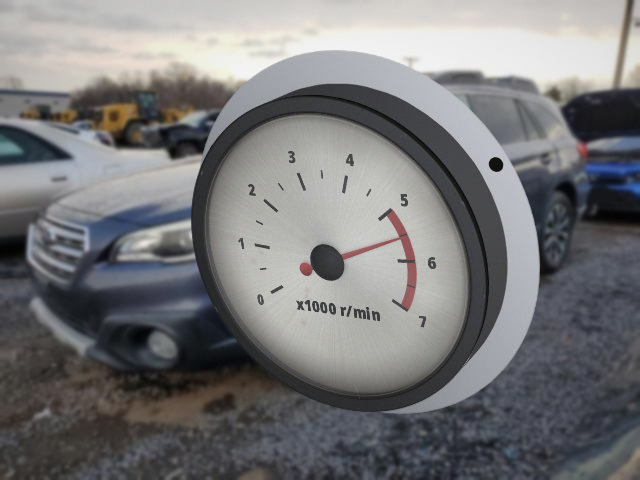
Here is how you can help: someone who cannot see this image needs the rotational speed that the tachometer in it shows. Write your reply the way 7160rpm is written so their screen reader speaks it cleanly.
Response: 5500rpm
